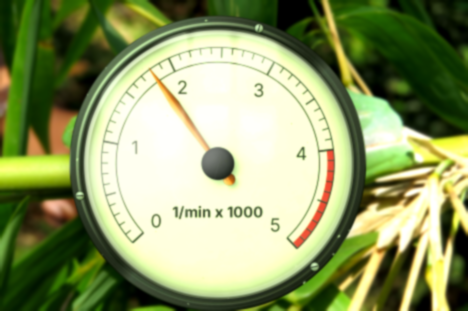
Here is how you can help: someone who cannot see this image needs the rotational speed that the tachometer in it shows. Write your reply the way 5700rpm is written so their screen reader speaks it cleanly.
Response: 1800rpm
